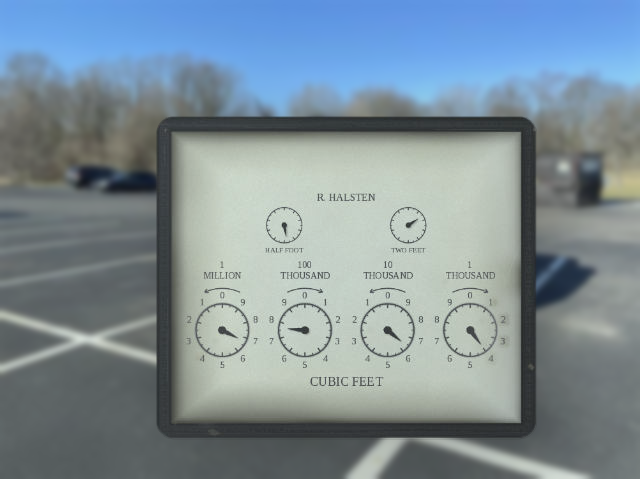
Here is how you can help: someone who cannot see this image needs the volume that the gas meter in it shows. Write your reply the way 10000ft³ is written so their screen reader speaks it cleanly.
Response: 676400ft³
